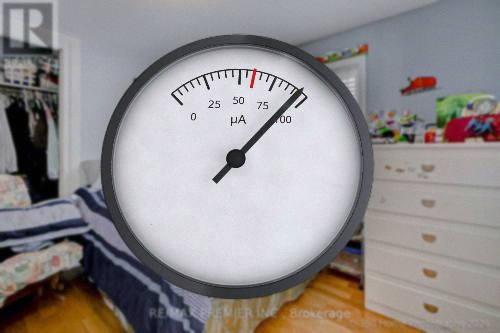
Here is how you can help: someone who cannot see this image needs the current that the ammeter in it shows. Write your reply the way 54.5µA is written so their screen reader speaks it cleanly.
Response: 95µA
